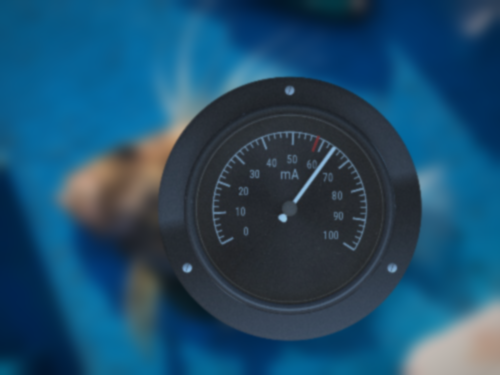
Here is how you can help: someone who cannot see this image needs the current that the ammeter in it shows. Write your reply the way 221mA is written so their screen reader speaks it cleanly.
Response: 64mA
